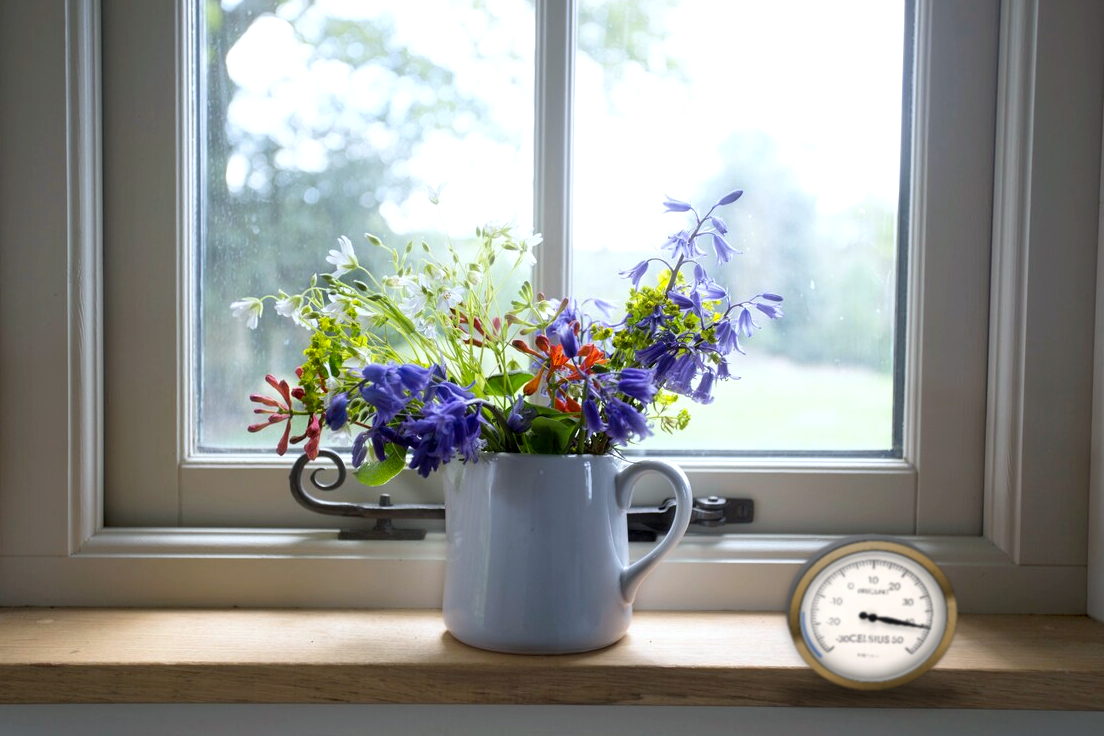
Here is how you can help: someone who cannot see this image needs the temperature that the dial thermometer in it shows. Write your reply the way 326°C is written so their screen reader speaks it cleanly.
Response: 40°C
